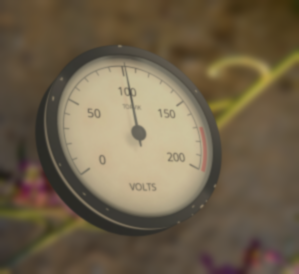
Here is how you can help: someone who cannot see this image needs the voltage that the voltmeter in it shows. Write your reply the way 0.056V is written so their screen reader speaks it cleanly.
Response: 100V
